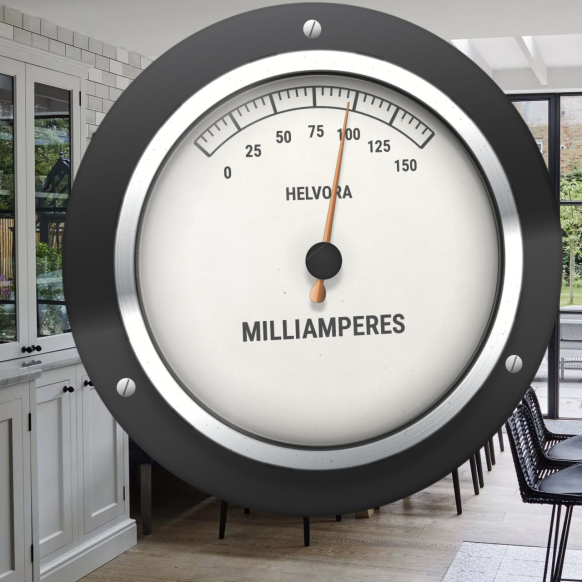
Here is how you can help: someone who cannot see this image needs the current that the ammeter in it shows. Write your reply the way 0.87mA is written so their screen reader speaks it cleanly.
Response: 95mA
